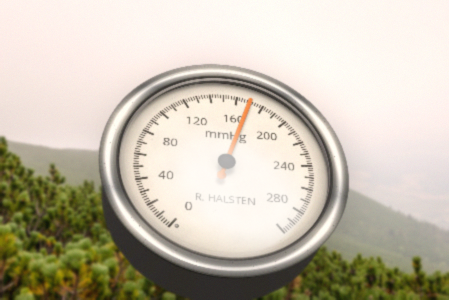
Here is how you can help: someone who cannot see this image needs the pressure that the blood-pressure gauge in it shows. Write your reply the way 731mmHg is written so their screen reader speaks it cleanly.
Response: 170mmHg
